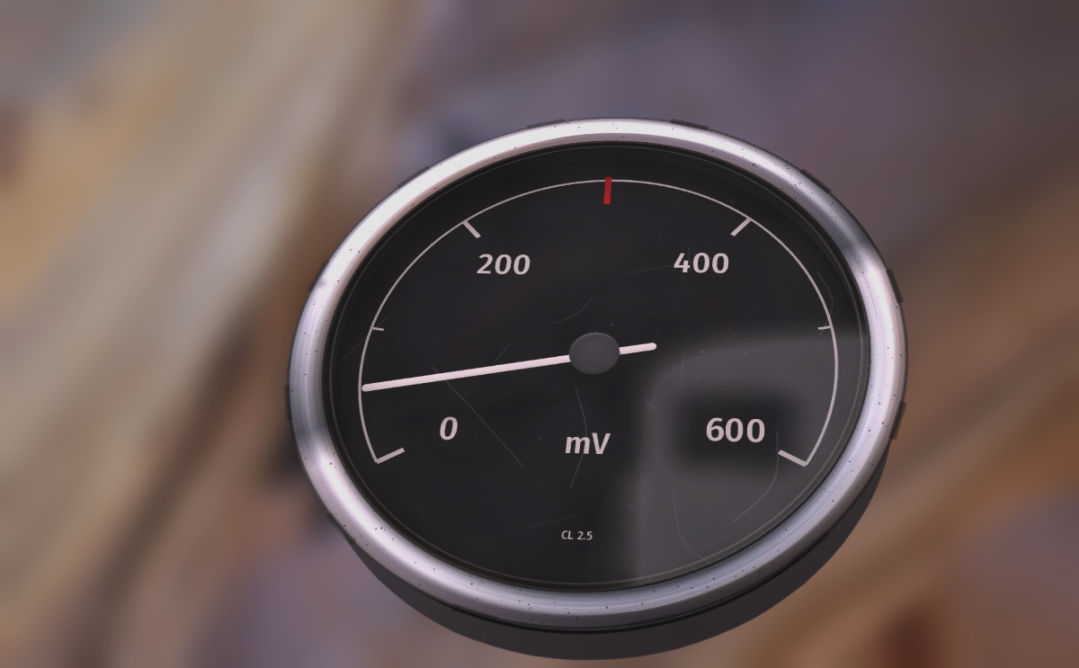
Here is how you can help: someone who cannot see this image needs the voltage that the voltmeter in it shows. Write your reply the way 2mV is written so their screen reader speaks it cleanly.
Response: 50mV
